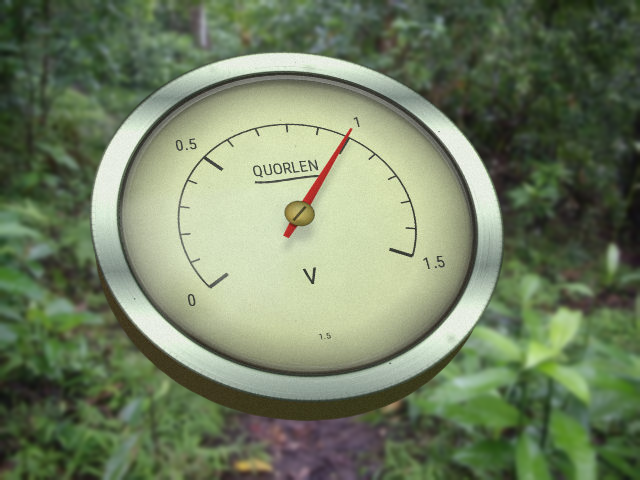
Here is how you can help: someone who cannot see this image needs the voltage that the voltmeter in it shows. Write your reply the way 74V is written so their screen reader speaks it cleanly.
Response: 1V
